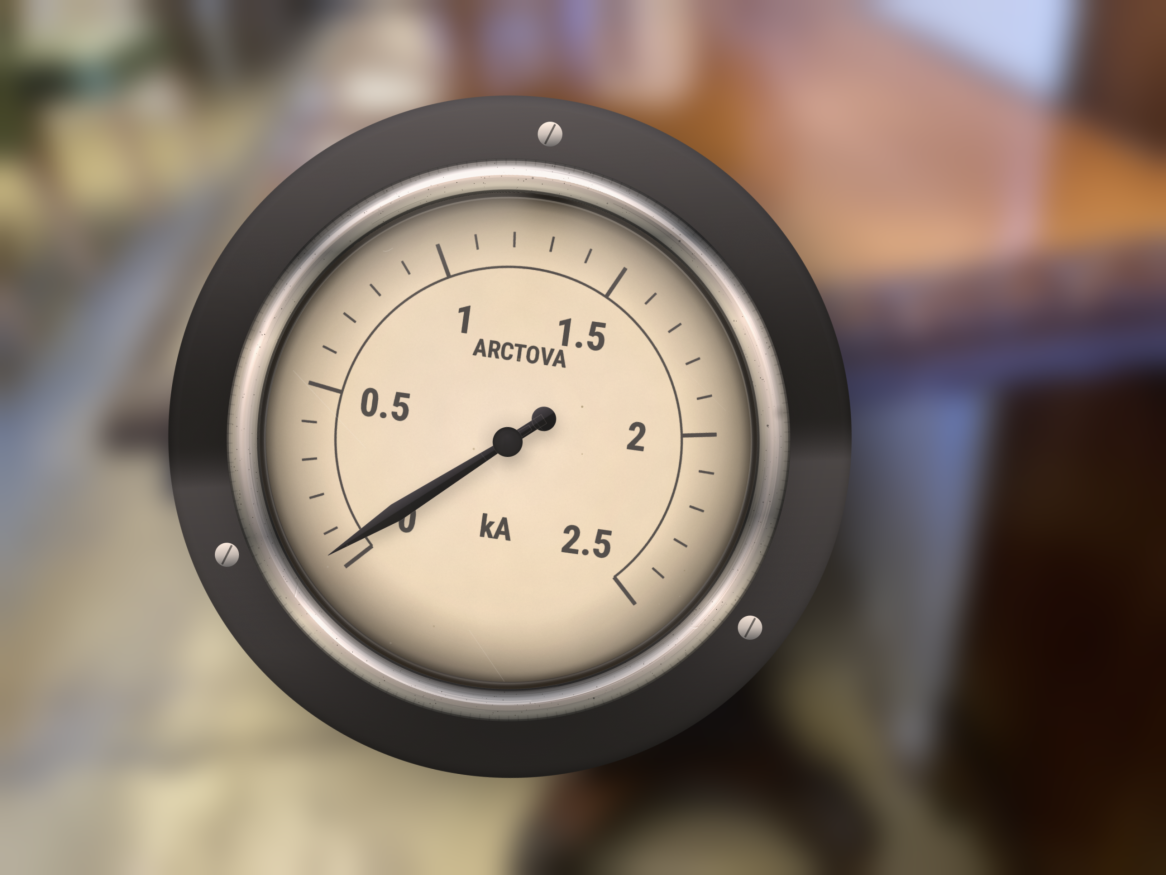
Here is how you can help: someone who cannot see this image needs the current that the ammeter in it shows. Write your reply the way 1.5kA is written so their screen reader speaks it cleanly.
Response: 0.05kA
